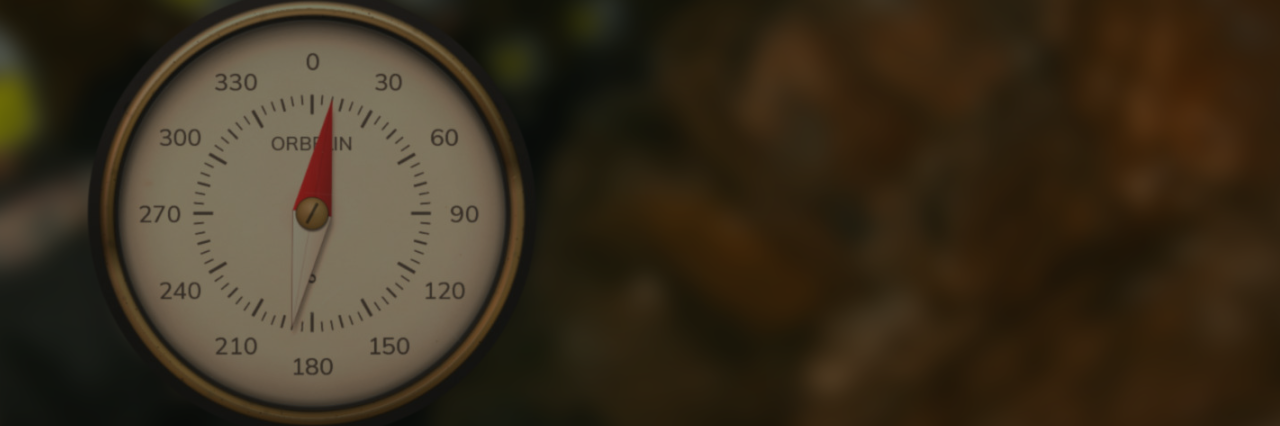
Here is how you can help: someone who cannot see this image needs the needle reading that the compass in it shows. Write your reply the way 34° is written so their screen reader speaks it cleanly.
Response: 10°
